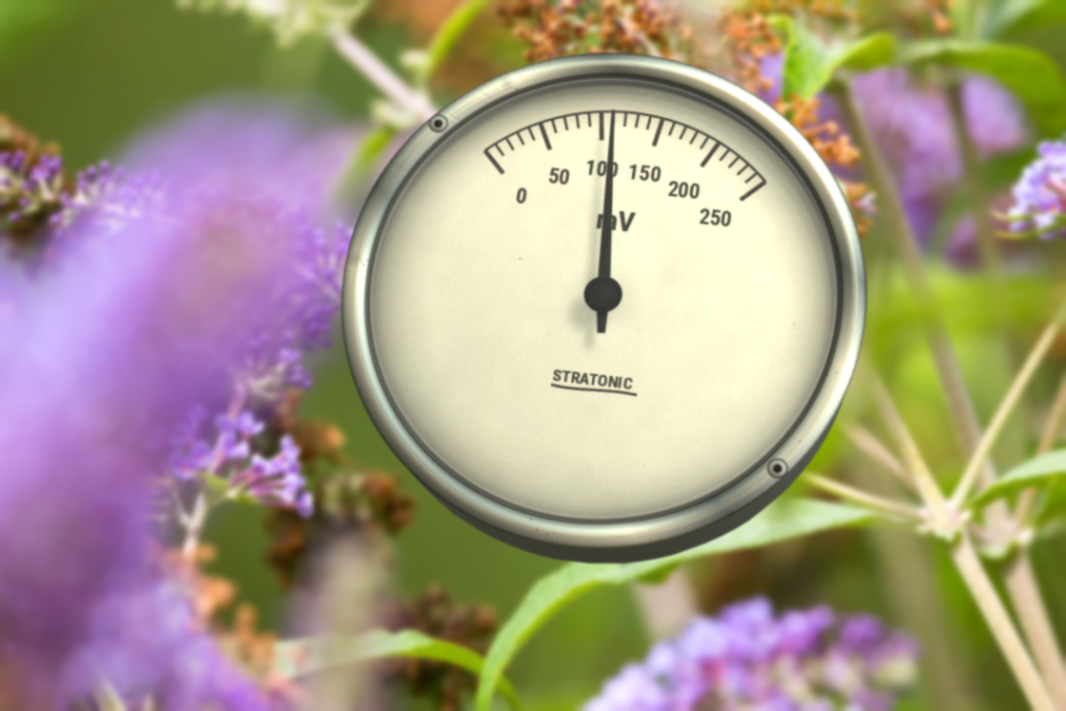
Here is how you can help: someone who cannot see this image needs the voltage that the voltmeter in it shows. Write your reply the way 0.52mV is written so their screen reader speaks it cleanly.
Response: 110mV
